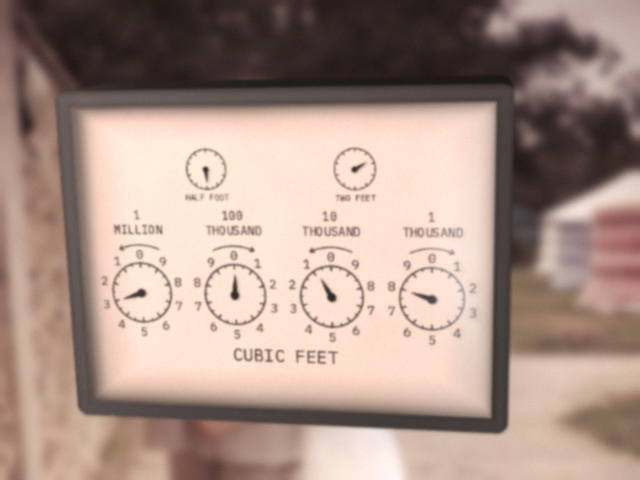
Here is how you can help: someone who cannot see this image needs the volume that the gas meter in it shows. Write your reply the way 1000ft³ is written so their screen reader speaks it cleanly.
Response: 300800ft³
